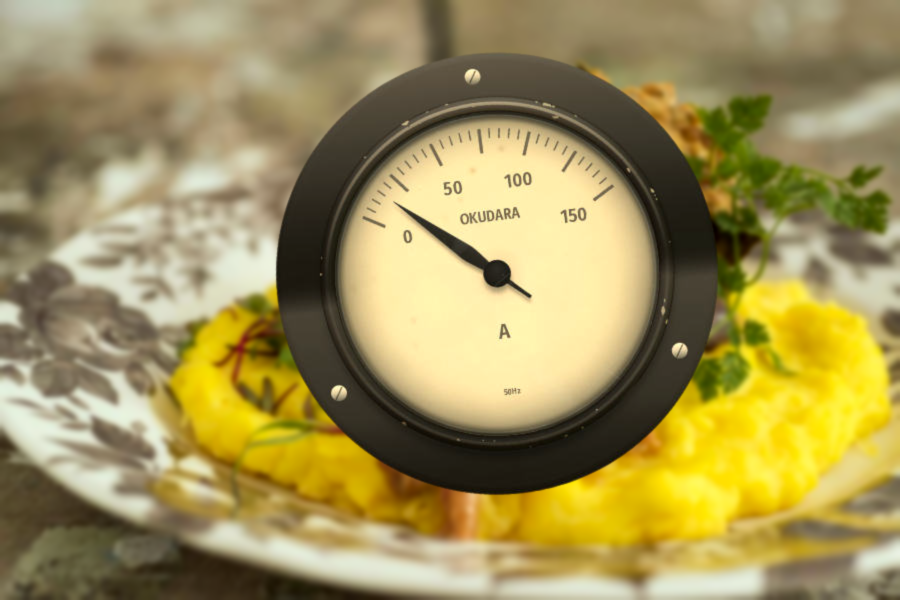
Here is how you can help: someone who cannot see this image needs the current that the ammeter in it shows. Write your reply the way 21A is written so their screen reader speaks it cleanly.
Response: 15A
